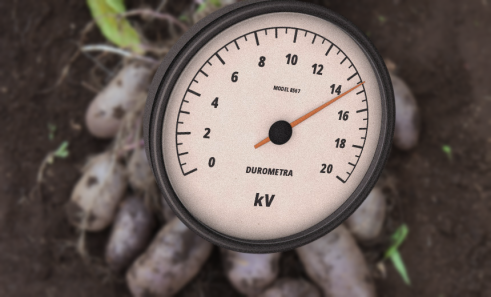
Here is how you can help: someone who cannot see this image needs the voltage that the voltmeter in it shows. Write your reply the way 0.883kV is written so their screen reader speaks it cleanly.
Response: 14.5kV
